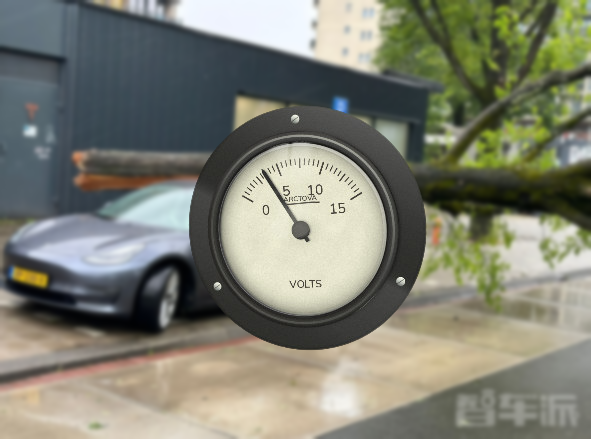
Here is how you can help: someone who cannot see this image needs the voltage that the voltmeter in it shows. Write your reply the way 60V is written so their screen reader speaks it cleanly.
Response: 3.5V
